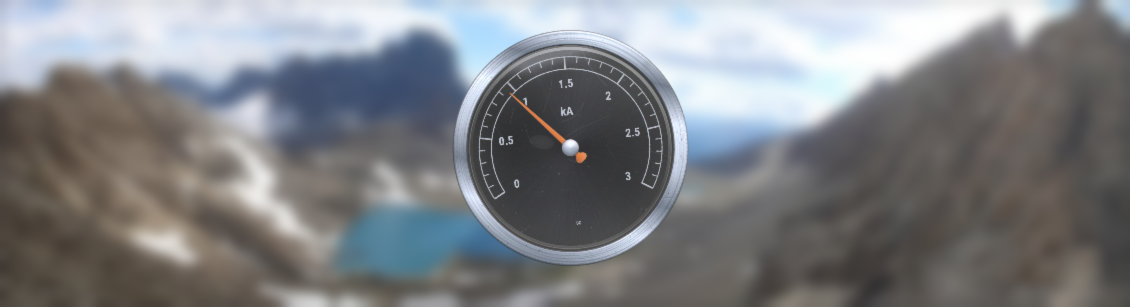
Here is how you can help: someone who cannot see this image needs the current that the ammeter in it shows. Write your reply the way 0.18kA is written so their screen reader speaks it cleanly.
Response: 0.95kA
